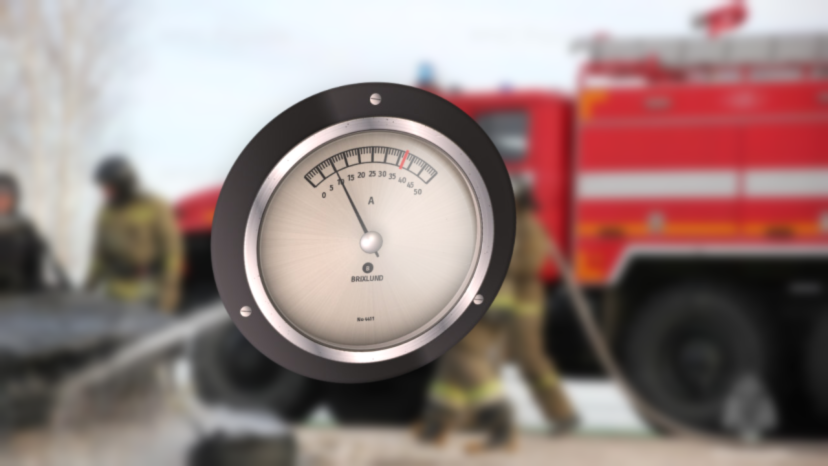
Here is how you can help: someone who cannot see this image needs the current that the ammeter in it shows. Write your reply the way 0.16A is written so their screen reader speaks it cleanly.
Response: 10A
